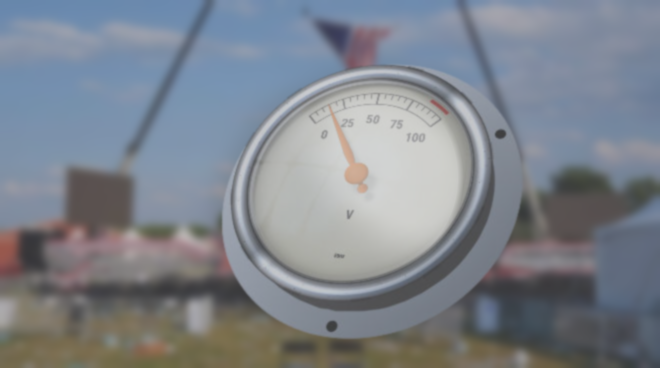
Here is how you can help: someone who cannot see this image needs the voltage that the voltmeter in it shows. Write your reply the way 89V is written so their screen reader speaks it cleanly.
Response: 15V
